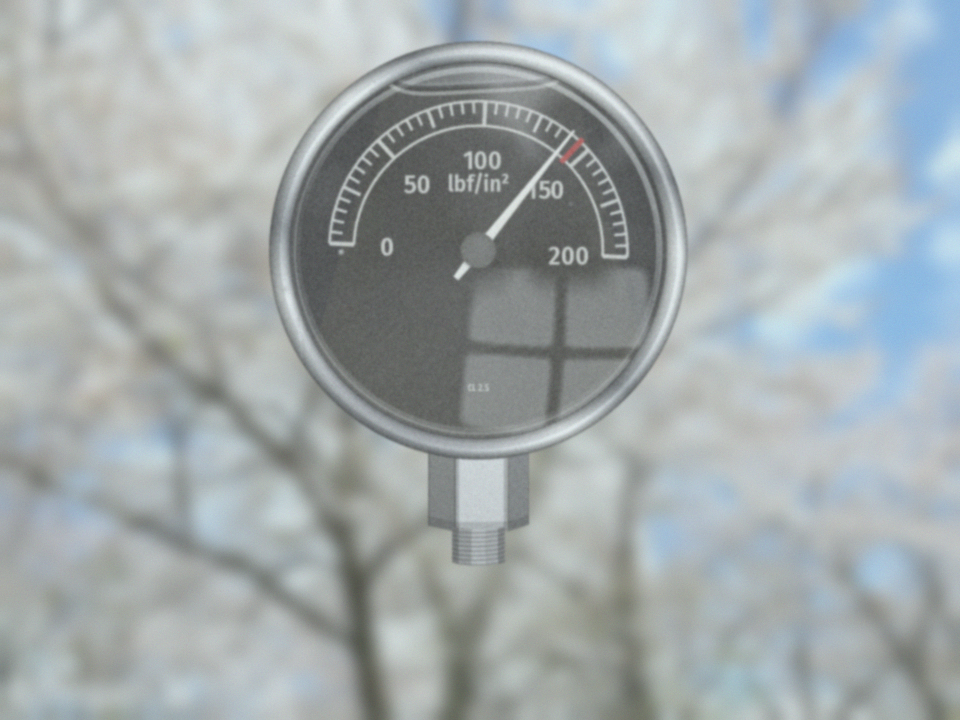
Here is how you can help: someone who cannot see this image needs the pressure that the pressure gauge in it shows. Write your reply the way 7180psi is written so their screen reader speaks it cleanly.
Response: 140psi
